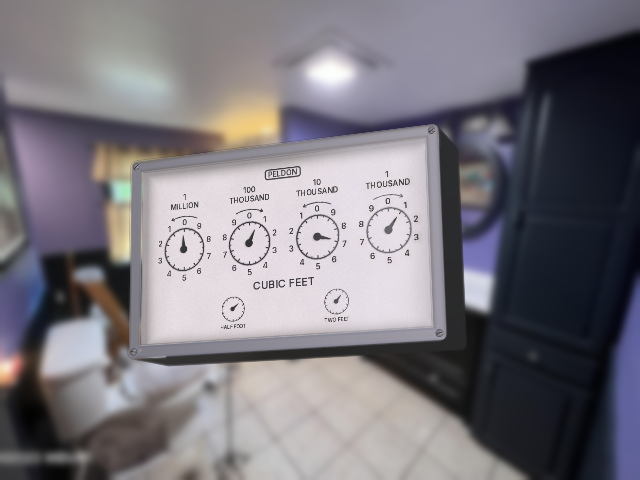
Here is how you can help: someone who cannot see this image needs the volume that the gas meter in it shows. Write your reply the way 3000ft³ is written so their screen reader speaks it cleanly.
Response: 7100ft³
